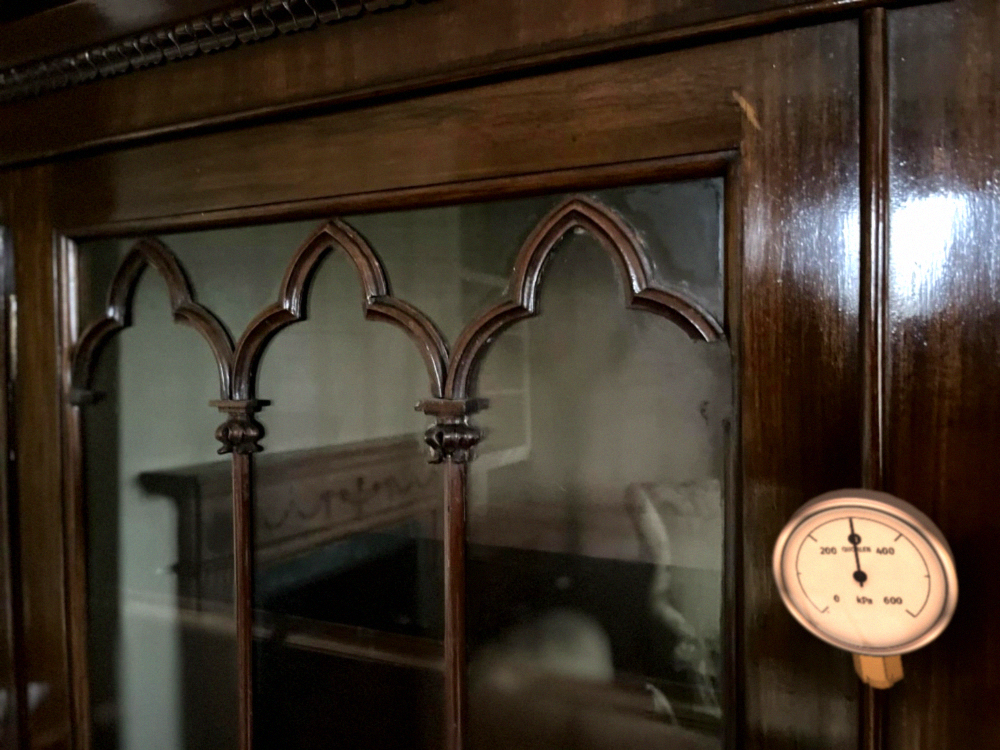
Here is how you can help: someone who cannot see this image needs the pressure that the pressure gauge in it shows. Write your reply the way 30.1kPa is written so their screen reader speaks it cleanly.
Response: 300kPa
